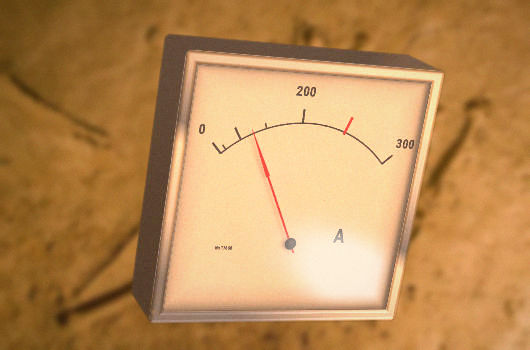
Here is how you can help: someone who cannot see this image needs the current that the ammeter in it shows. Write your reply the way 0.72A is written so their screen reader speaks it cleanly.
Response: 125A
